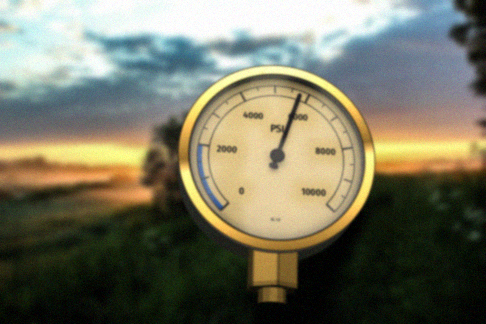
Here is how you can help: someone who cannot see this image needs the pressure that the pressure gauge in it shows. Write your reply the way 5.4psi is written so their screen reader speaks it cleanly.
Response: 5750psi
